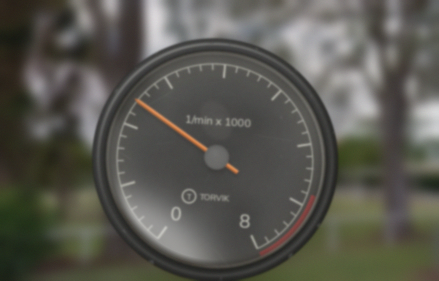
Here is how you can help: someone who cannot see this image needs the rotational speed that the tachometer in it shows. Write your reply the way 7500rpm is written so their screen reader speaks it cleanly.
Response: 2400rpm
